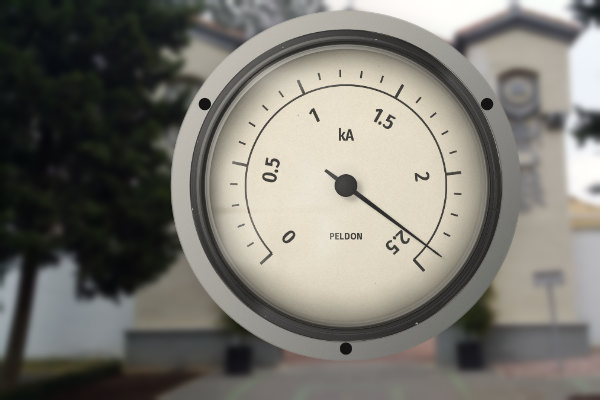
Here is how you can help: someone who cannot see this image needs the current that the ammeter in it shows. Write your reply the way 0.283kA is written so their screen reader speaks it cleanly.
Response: 2.4kA
